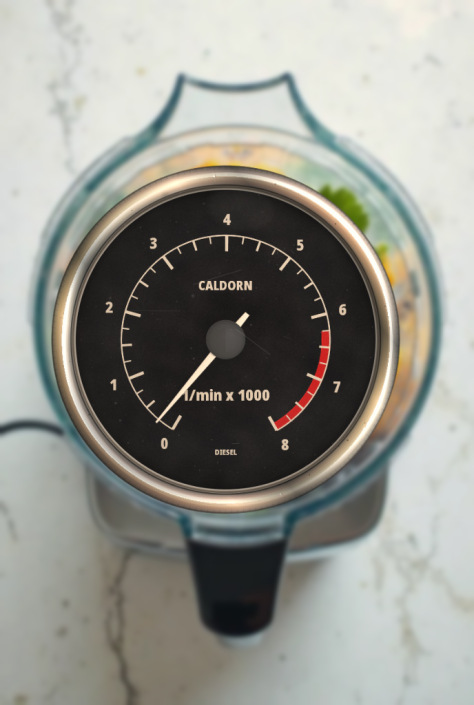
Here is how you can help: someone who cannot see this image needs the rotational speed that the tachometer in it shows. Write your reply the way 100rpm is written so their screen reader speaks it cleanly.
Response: 250rpm
